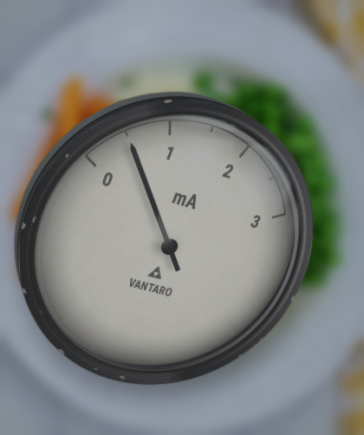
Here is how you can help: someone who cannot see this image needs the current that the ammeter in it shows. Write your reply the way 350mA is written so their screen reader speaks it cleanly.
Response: 0.5mA
